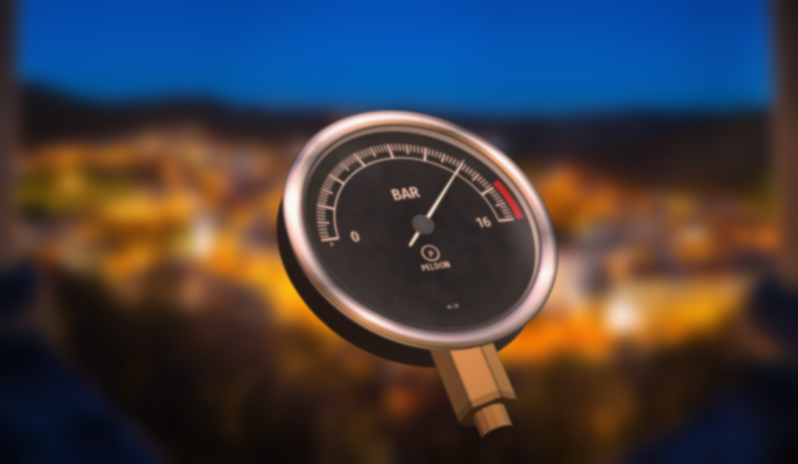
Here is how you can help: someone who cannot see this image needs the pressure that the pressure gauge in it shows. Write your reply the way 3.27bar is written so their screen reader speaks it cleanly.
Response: 12bar
